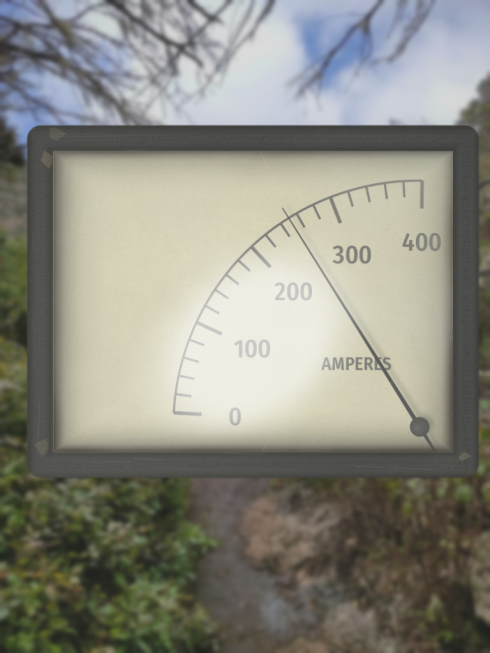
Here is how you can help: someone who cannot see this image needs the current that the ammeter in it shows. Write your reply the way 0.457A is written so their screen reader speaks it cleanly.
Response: 250A
